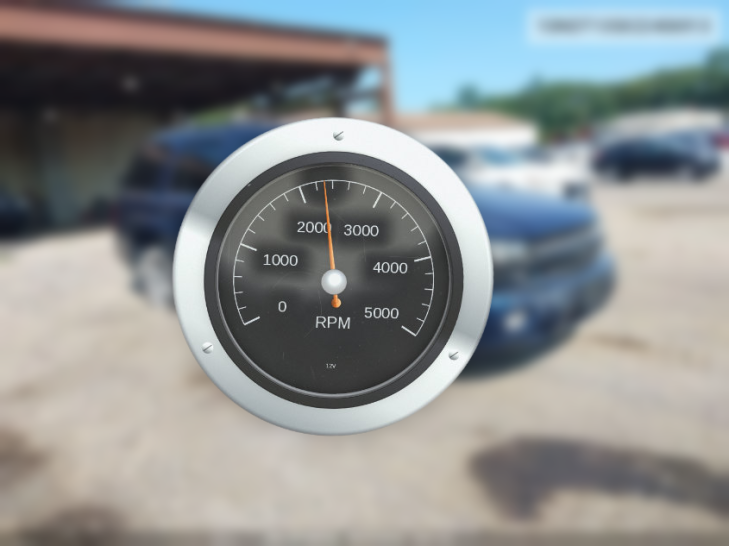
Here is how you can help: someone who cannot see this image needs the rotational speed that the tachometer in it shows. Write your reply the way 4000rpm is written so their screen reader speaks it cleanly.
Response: 2300rpm
